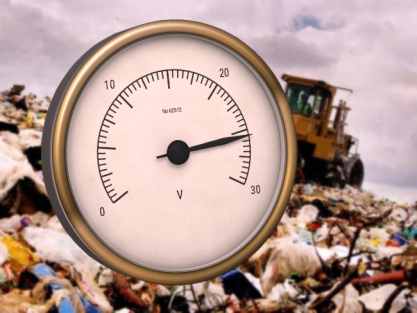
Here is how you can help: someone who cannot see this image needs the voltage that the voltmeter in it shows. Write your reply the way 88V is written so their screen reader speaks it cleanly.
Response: 25.5V
